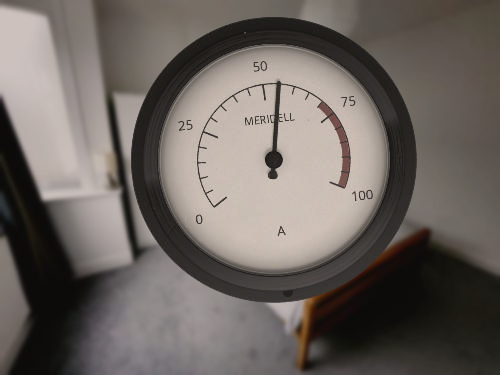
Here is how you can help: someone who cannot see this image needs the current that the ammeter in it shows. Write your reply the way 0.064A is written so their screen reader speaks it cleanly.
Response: 55A
